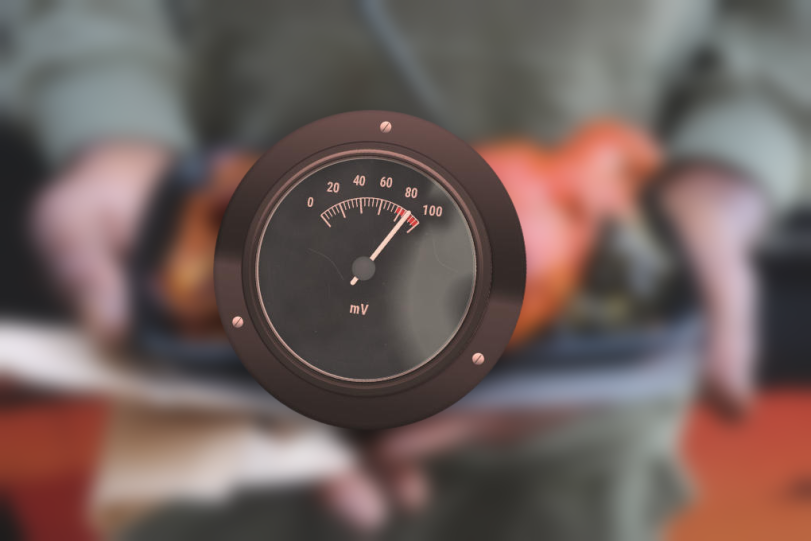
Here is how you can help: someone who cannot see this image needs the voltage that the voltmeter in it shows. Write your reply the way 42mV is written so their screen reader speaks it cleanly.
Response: 88mV
